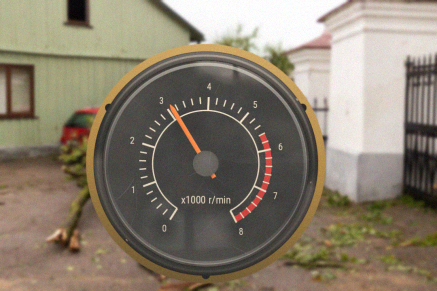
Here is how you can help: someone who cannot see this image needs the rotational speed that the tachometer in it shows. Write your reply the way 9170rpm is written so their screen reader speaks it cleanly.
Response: 3100rpm
